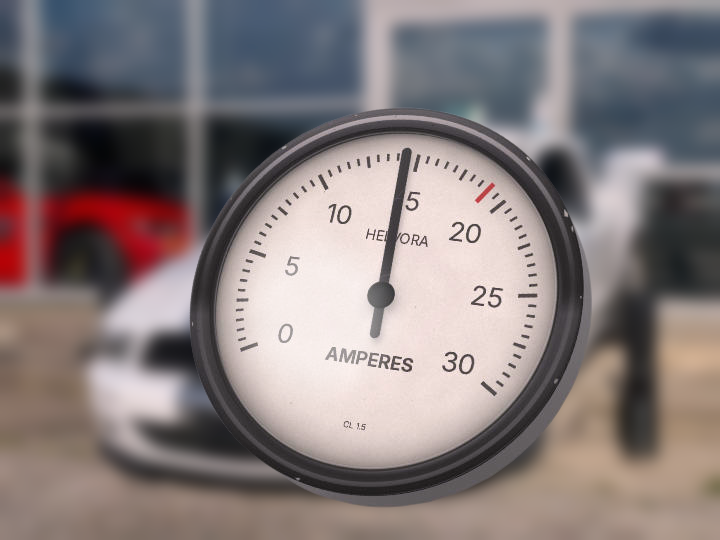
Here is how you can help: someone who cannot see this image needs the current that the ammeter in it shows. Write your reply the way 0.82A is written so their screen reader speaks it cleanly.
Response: 14.5A
